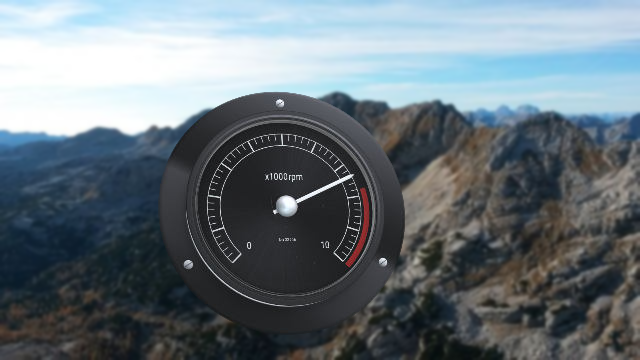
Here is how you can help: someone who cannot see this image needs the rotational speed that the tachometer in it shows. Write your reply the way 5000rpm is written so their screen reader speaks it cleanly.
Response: 7400rpm
